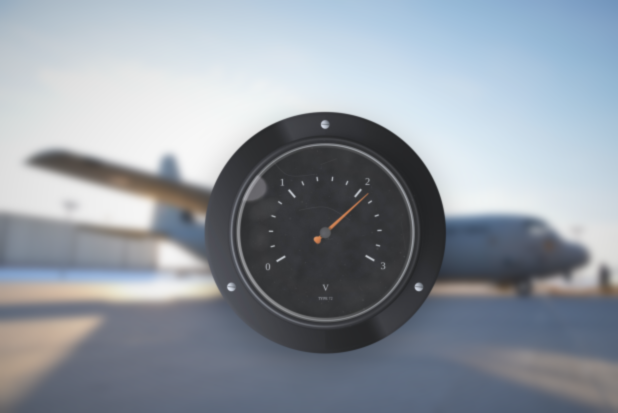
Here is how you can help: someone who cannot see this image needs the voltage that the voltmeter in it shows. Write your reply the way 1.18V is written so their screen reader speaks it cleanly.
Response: 2.1V
